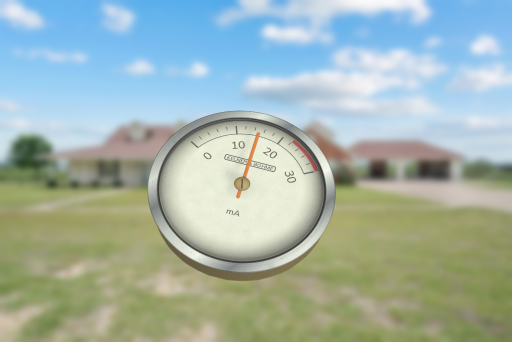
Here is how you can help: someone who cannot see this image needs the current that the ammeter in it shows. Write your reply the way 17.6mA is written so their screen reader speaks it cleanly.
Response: 15mA
